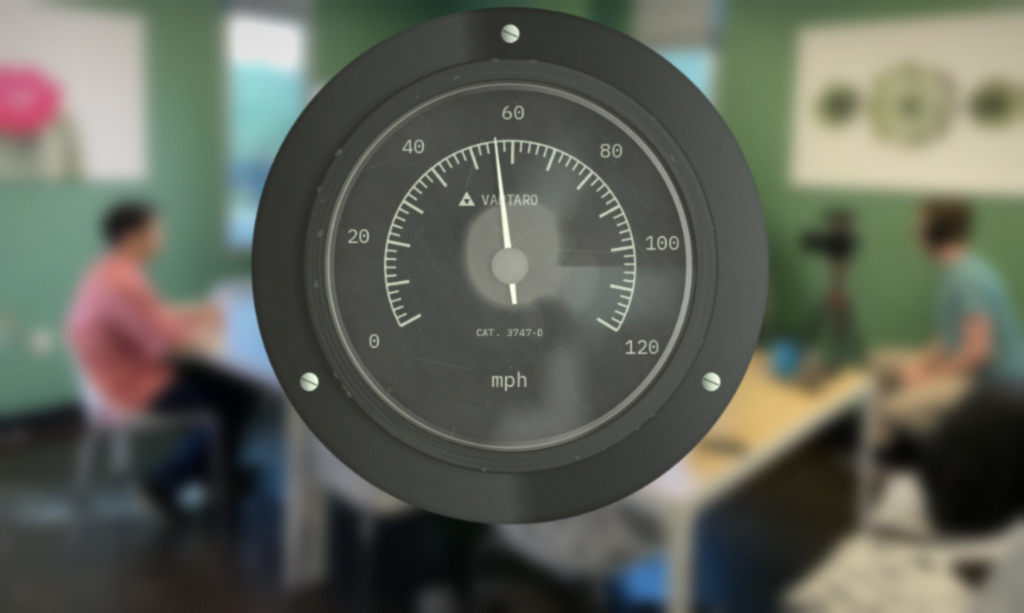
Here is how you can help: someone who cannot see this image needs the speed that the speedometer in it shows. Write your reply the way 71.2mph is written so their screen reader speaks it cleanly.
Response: 56mph
